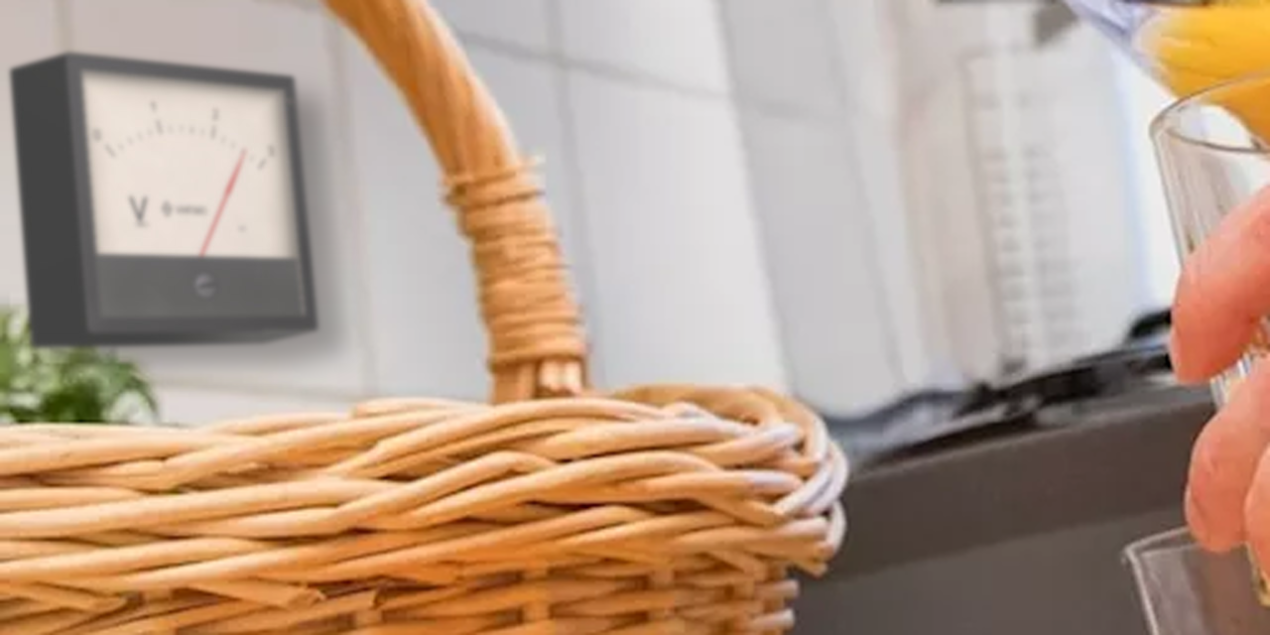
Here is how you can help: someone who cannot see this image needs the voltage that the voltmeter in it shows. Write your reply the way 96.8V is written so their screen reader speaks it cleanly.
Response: 2.6V
